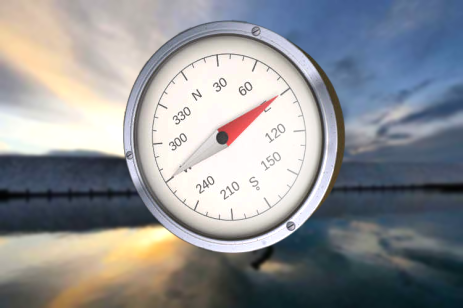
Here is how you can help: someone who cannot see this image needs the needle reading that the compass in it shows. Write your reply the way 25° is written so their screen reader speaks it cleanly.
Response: 90°
